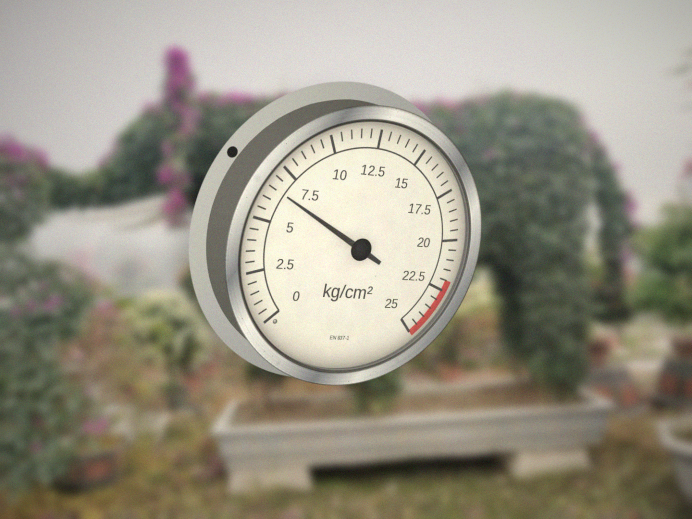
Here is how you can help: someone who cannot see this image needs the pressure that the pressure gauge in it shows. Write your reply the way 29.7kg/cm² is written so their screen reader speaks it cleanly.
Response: 6.5kg/cm²
